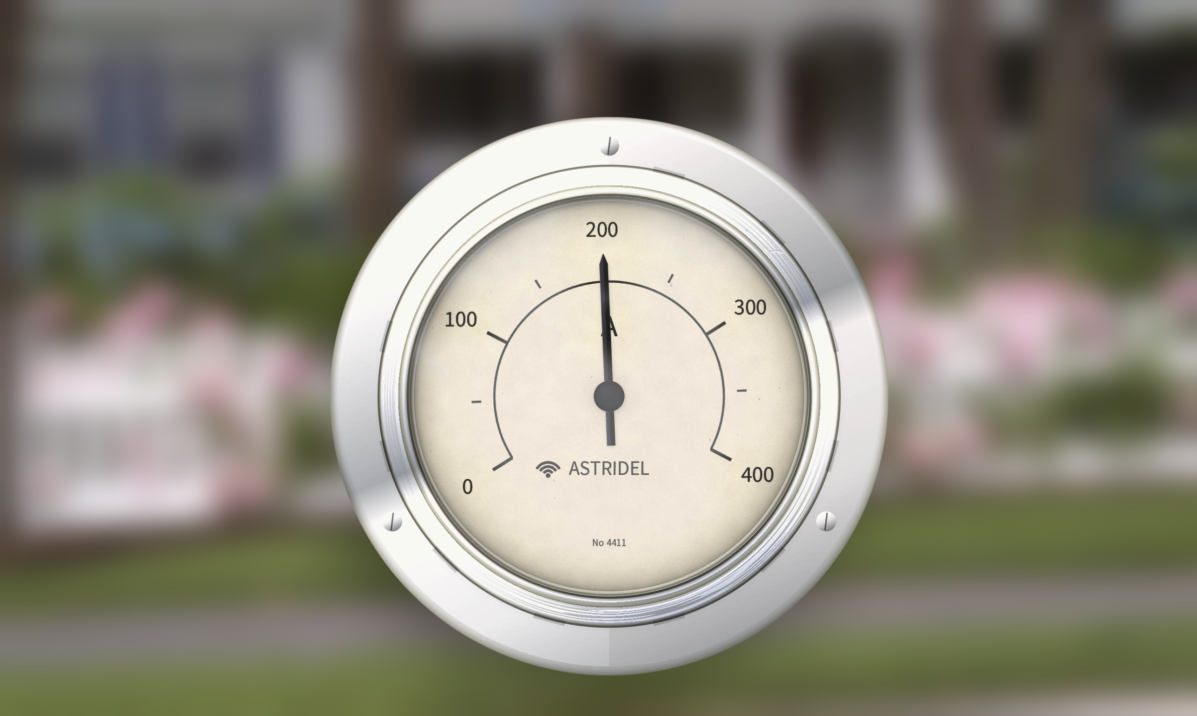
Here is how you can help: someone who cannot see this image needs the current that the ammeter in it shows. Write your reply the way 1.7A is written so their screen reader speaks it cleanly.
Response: 200A
